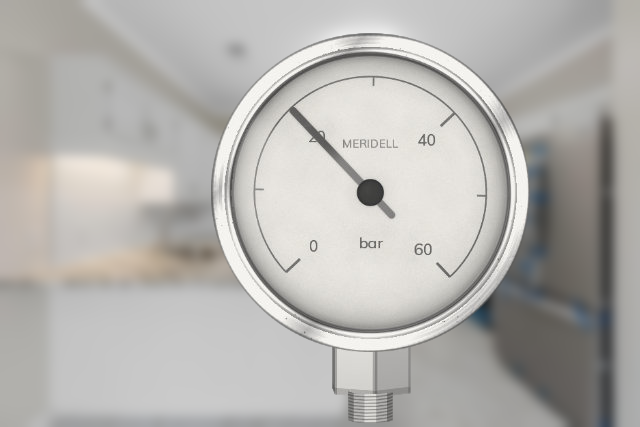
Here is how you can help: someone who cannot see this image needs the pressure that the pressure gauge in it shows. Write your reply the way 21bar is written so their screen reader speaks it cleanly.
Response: 20bar
